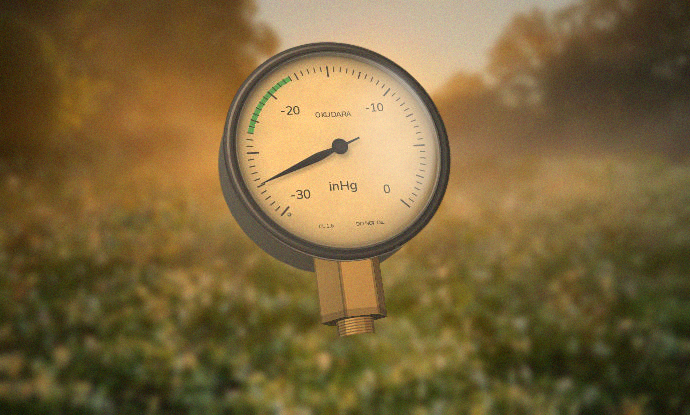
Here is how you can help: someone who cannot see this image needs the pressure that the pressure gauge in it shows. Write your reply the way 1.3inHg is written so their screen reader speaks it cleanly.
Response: -27.5inHg
